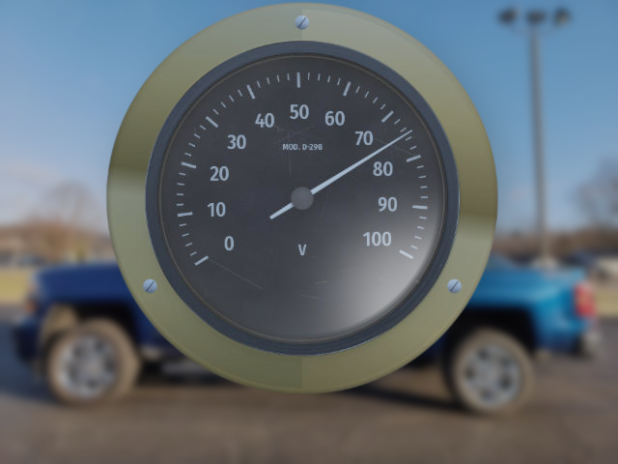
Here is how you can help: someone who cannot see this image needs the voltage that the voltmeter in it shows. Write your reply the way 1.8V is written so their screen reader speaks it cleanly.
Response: 75V
